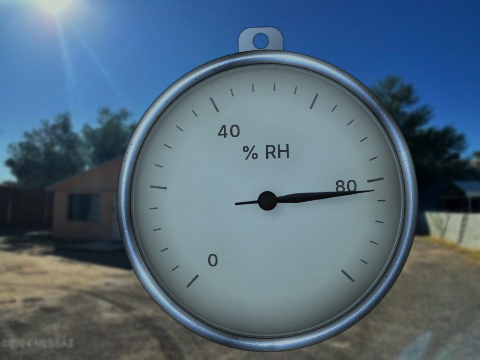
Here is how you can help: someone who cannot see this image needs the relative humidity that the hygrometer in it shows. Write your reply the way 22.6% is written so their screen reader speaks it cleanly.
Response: 82%
